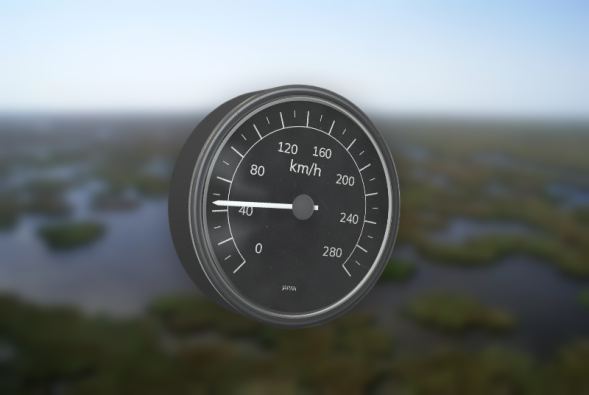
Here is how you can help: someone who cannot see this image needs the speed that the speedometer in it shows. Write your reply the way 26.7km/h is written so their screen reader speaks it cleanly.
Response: 45km/h
